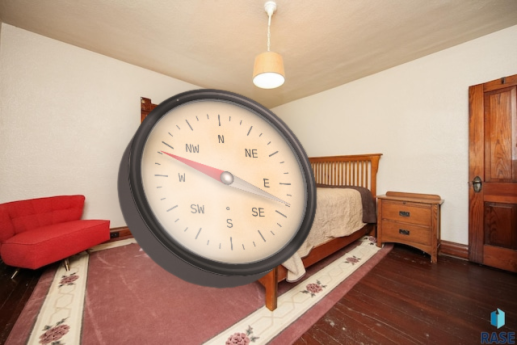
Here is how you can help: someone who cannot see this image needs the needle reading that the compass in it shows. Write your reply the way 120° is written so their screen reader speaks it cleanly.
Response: 290°
